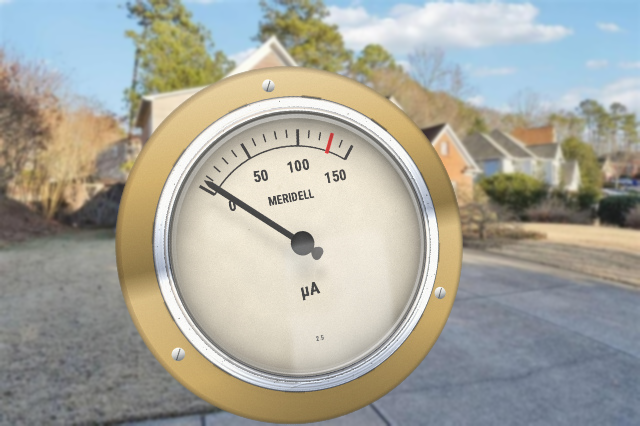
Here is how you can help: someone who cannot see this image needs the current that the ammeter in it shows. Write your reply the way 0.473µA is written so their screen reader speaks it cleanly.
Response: 5µA
